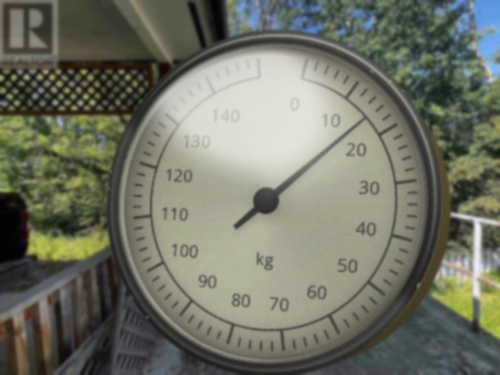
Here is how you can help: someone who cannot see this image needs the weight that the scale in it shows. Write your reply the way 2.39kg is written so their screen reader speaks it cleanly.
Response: 16kg
